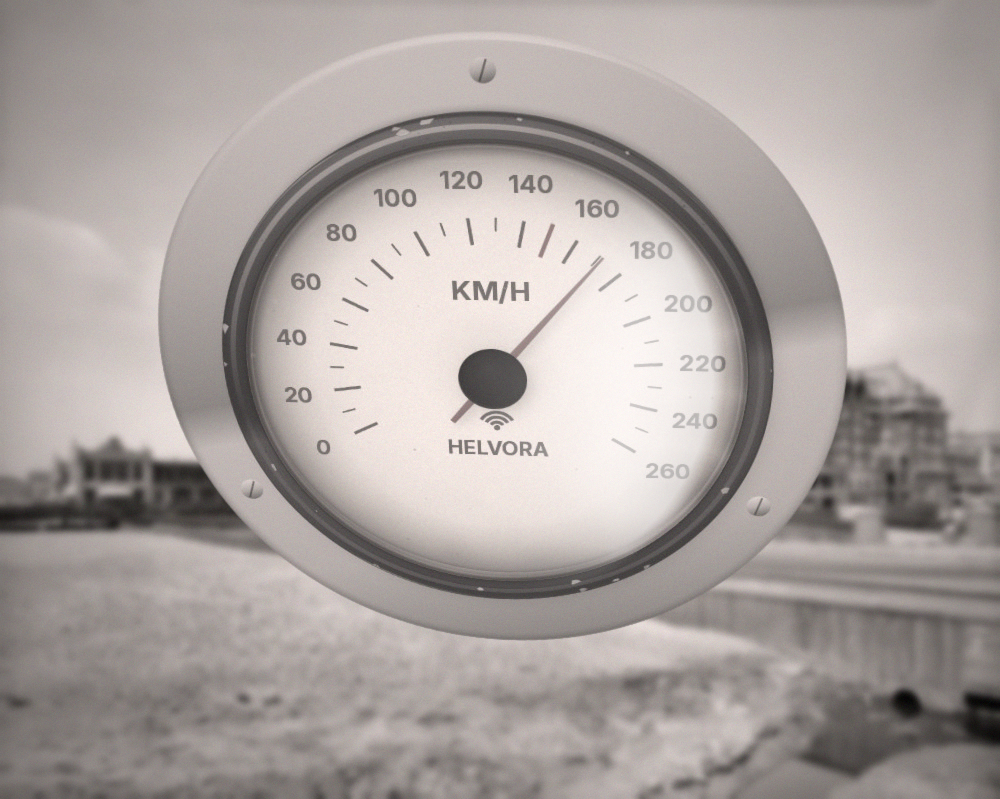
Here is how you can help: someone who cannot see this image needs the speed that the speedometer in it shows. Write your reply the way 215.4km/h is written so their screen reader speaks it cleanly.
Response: 170km/h
